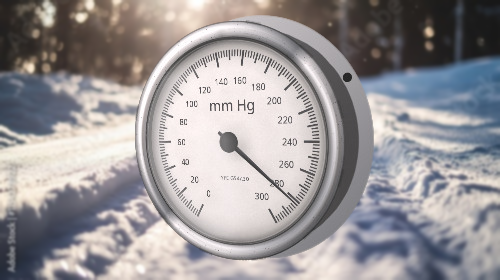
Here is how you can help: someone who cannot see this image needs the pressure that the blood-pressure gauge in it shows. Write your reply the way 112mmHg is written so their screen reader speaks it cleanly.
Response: 280mmHg
